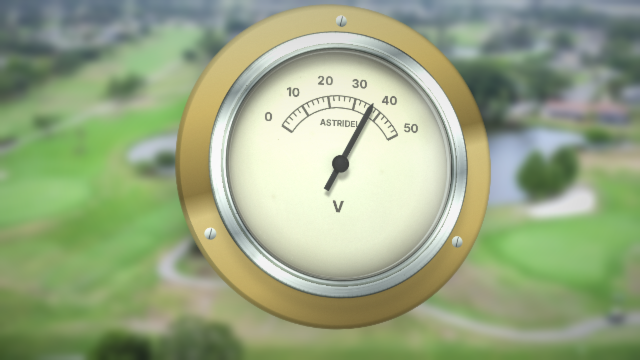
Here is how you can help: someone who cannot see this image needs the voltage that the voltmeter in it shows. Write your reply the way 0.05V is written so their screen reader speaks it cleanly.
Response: 36V
